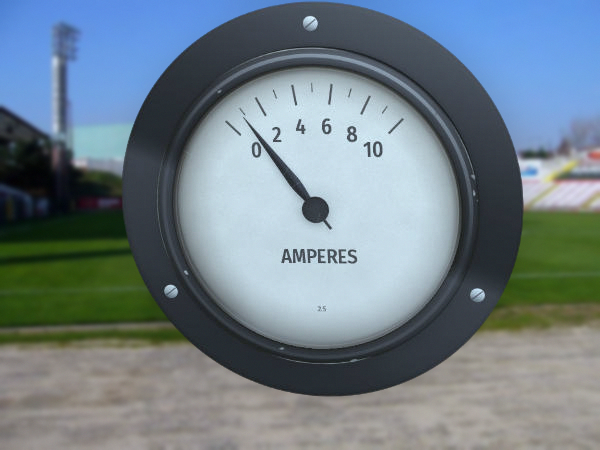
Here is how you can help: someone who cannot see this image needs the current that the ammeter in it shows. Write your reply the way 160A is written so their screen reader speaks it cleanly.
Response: 1A
